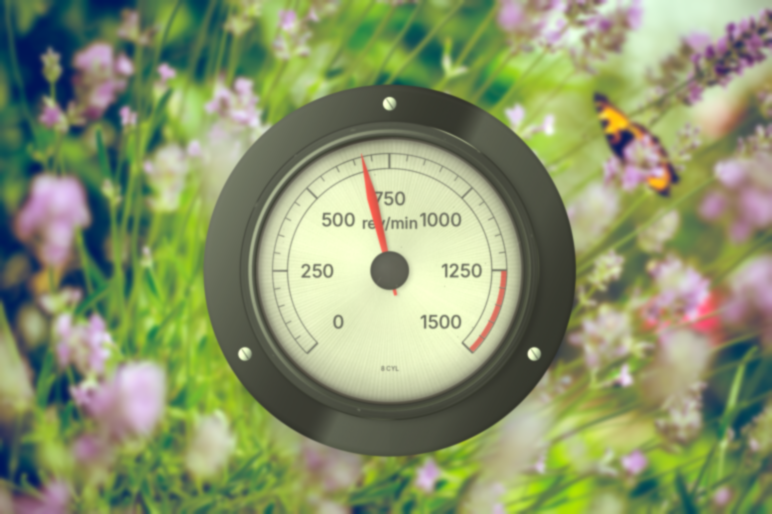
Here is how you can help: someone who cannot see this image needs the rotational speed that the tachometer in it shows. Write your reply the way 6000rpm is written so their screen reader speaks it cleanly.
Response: 675rpm
